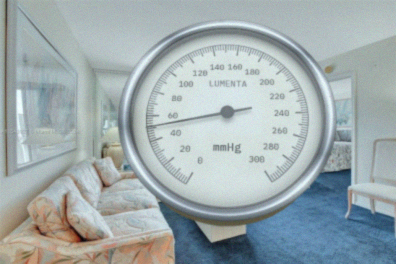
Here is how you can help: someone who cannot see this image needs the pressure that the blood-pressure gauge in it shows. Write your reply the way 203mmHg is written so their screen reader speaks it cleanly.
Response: 50mmHg
